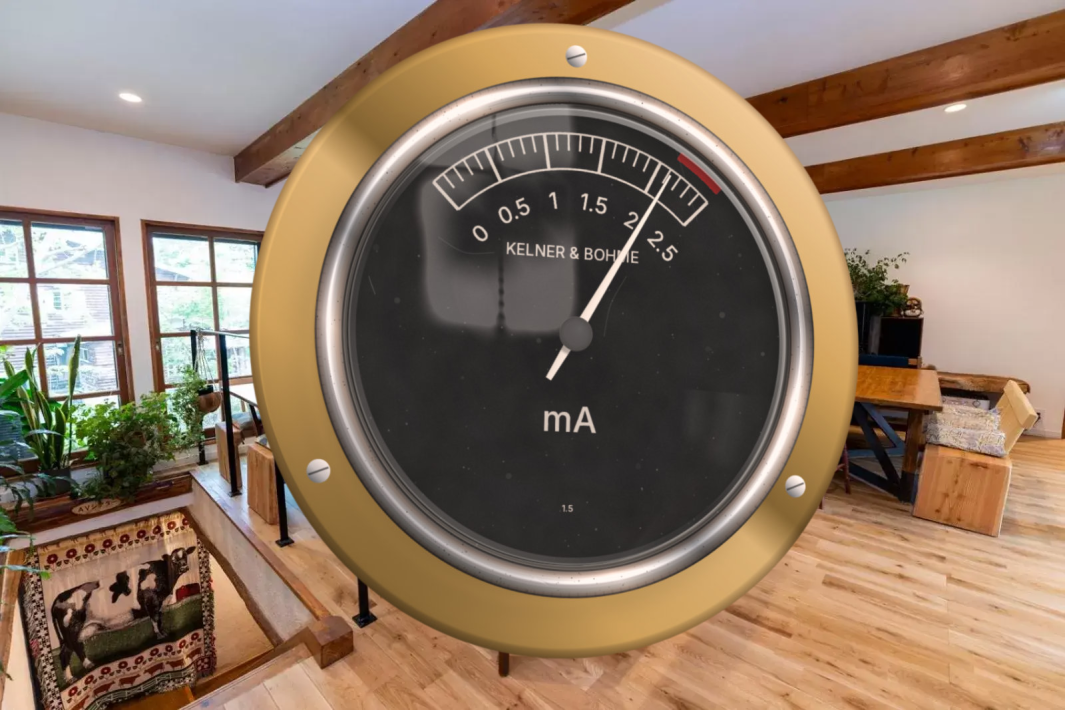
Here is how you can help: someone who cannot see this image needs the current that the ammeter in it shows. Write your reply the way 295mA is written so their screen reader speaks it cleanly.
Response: 2.1mA
